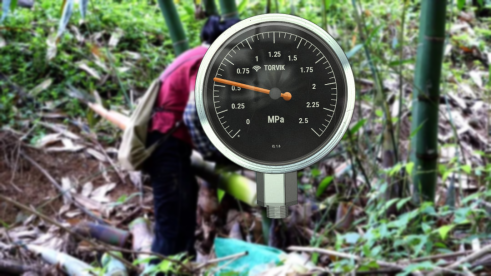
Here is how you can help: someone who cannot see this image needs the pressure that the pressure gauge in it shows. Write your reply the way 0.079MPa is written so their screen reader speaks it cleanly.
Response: 0.55MPa
